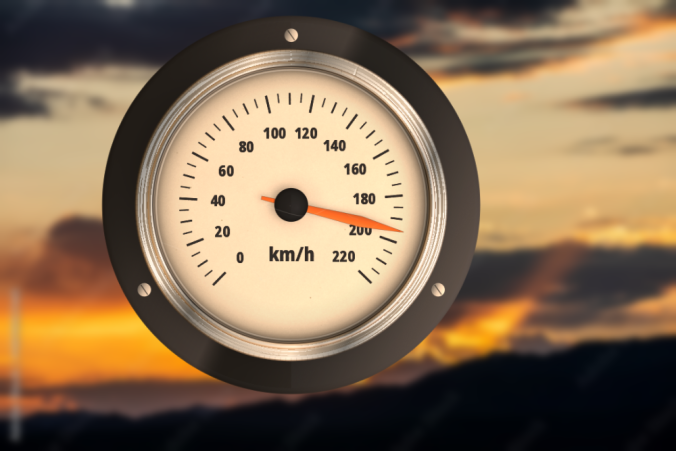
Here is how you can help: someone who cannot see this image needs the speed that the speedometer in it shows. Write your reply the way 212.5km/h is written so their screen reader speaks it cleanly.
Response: 195km/h
